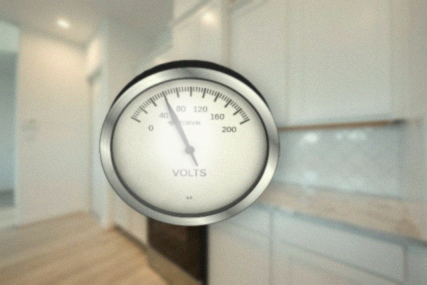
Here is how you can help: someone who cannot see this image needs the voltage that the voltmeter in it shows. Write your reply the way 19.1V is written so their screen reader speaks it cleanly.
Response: 60V
